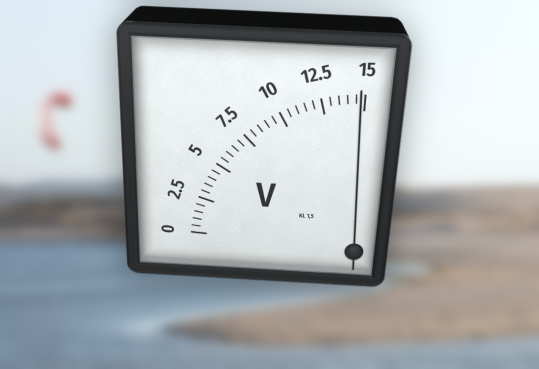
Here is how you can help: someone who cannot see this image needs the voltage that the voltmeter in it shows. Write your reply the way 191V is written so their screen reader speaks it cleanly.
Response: 14.75V
